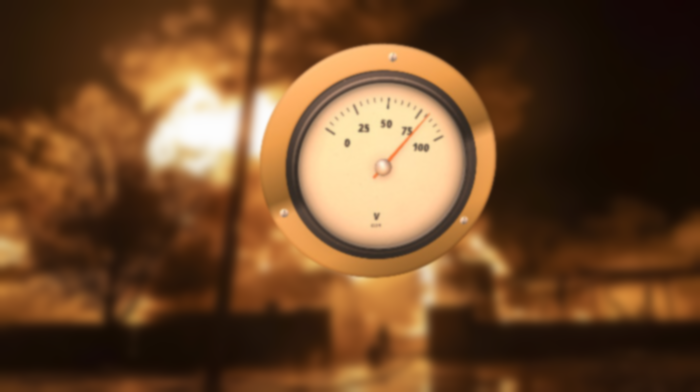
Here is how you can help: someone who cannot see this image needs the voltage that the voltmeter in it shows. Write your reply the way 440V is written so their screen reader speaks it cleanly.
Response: 80V
